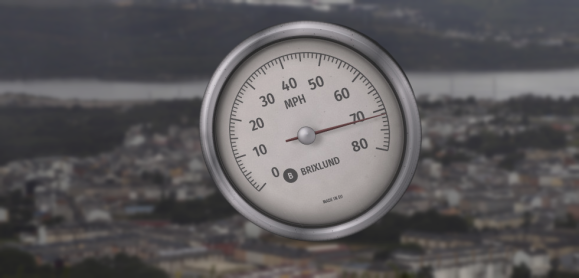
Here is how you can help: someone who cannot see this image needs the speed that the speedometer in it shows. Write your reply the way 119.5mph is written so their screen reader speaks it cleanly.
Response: 71mph
